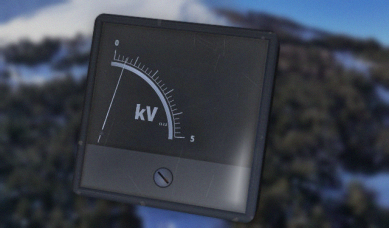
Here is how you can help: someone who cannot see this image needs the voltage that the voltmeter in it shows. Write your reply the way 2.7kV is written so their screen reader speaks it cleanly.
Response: 0.6kV
